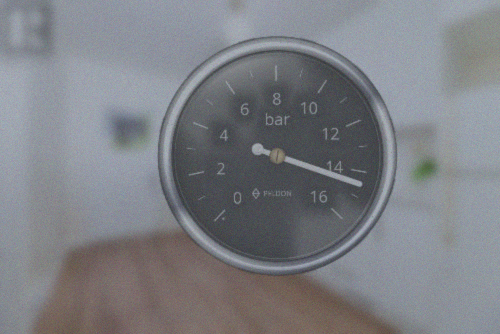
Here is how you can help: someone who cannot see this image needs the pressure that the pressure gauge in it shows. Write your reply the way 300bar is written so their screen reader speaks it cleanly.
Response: 14.5bar
